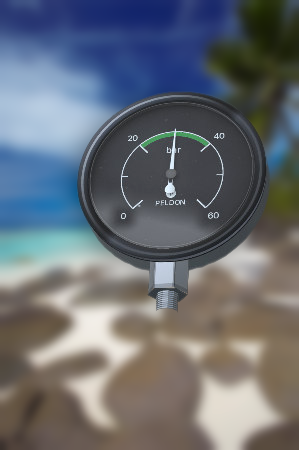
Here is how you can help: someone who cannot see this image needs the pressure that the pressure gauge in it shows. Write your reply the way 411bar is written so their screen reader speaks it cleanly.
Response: 30bar
